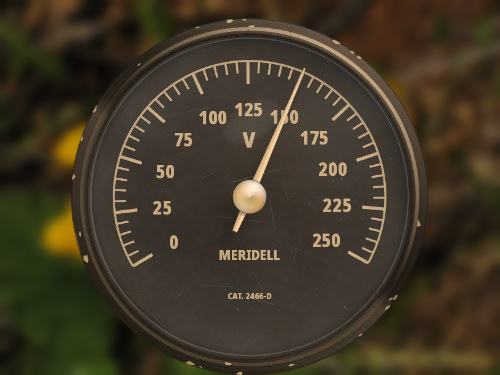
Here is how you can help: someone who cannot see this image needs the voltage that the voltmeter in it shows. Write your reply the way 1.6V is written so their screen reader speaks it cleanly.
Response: 150V
